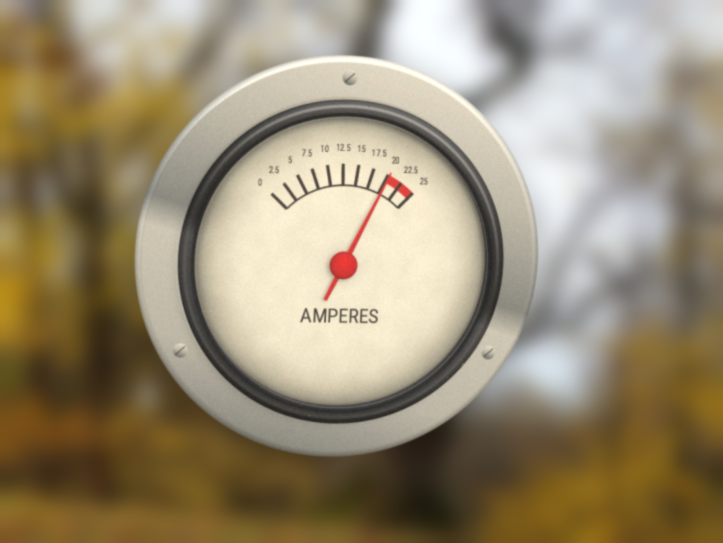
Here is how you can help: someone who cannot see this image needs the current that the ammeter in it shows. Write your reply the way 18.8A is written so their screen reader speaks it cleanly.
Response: 20A
